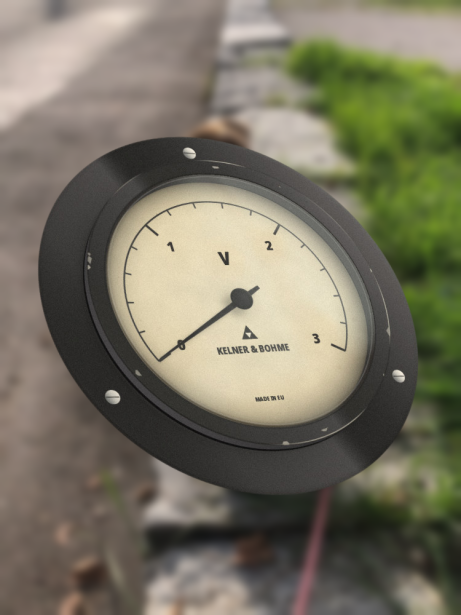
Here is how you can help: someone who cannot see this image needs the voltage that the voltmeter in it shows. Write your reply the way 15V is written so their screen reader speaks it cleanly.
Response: 0V
